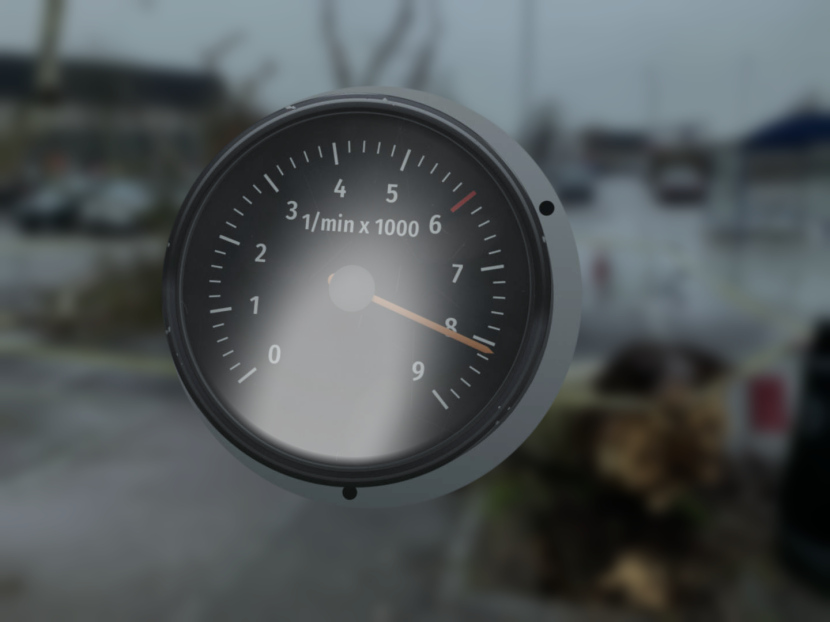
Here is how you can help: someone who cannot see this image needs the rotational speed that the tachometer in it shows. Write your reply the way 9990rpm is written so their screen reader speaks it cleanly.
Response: 8100rpm
